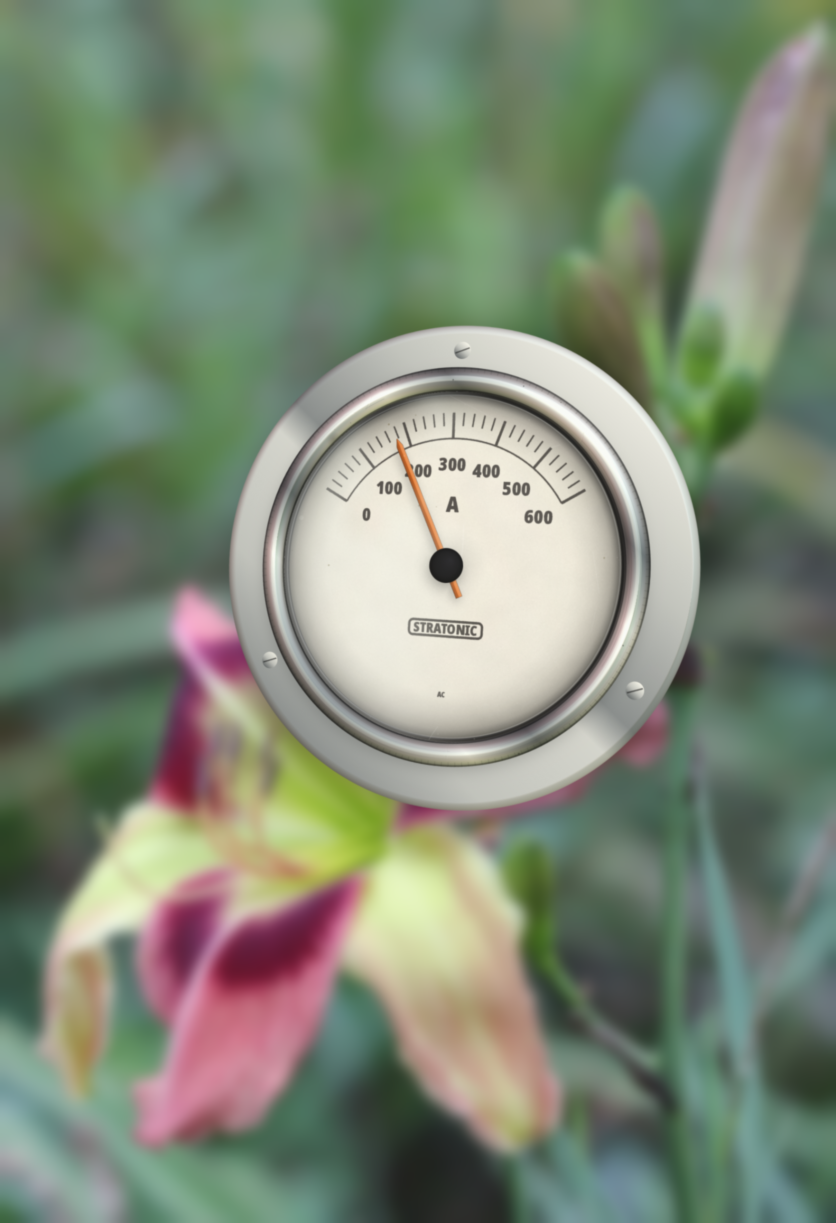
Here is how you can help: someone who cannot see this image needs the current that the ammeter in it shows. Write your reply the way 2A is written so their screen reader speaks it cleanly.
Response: 180A
